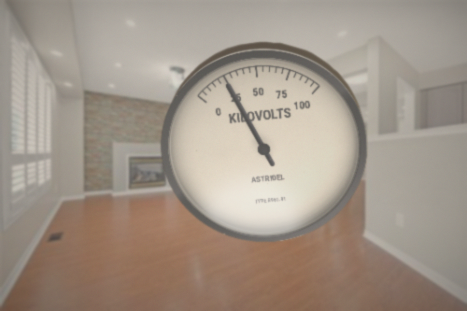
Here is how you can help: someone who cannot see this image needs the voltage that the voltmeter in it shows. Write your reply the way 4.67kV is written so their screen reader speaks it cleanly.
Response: 25kV
